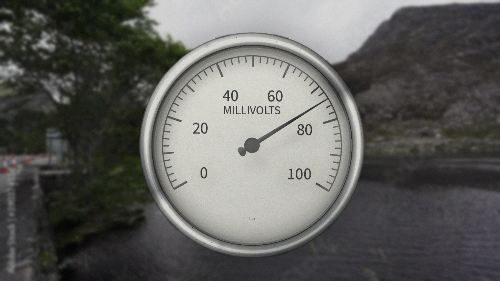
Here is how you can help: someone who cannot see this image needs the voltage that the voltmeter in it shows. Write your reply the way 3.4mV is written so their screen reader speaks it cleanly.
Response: 74mV
